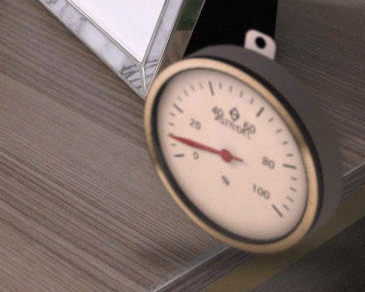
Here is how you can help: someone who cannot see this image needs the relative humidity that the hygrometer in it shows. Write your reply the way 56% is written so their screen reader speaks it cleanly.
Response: 8%
